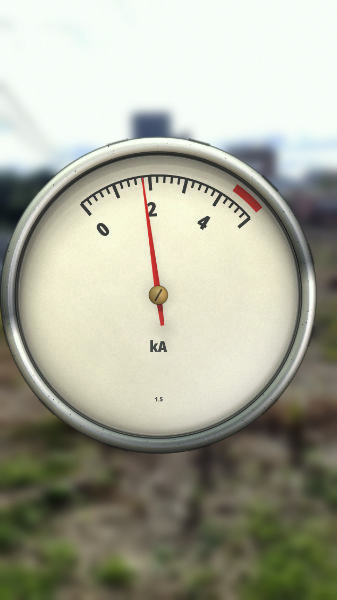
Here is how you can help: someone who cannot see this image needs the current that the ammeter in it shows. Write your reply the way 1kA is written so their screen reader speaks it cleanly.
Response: 1.8kA
